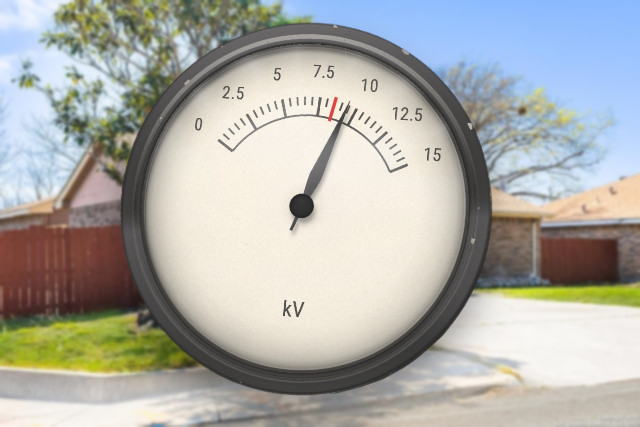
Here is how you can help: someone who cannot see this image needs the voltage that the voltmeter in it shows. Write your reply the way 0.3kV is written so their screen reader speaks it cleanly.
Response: 9.5kV
